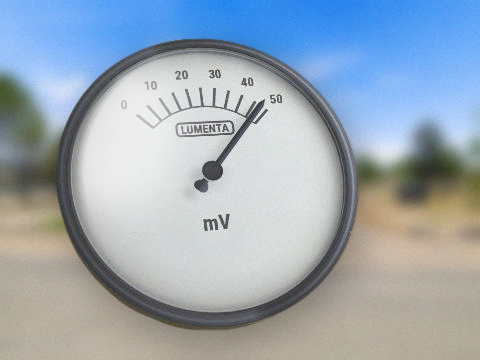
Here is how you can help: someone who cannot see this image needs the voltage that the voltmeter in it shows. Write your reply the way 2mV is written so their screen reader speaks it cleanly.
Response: 47.5mV
